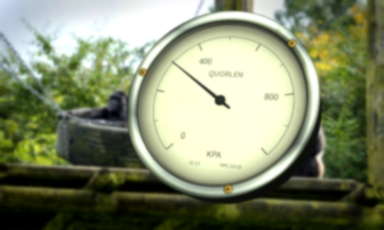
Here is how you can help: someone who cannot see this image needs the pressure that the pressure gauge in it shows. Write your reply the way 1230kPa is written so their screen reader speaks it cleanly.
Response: 300kPa
